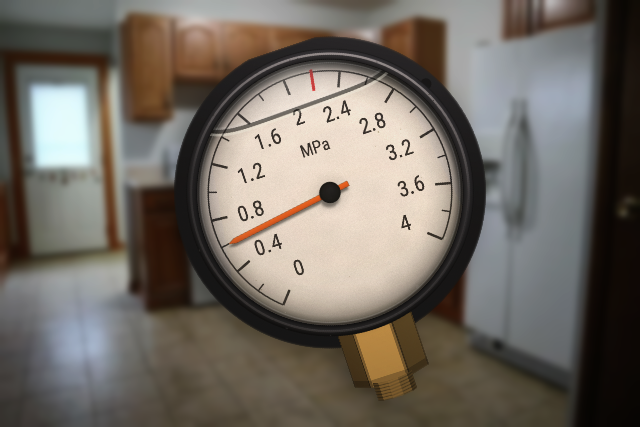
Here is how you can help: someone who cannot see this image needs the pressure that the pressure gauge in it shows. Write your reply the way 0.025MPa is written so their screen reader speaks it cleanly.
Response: 0.6MPa
